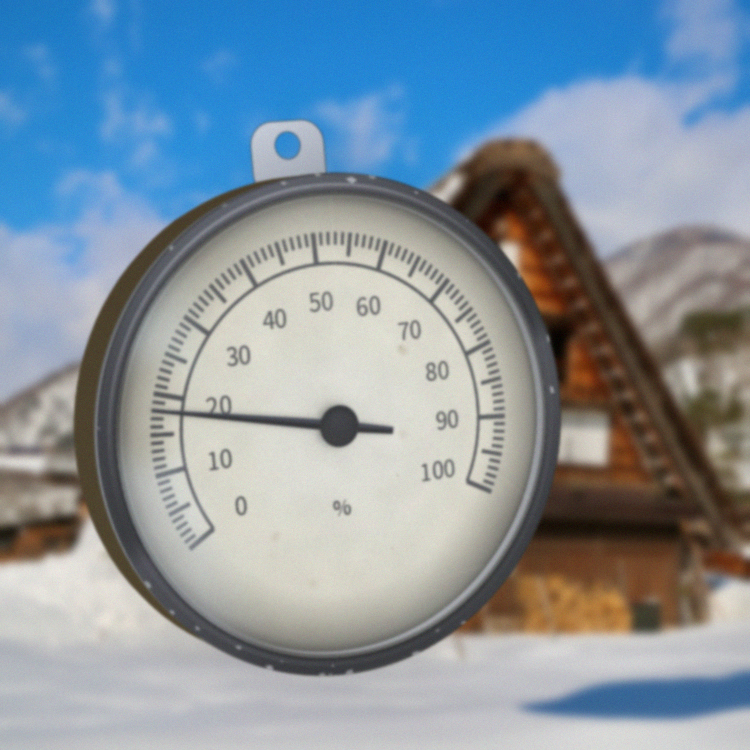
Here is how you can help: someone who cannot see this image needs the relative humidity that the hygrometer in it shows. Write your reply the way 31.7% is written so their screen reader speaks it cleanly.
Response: 18%
